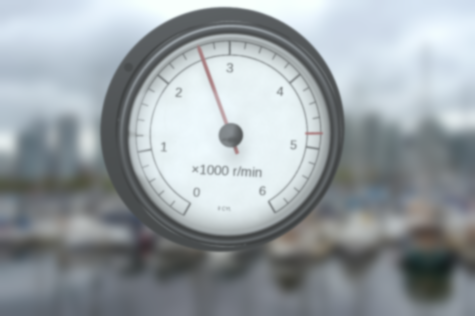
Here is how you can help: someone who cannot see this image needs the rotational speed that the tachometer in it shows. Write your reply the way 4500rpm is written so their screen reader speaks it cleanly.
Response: 2600rpm
